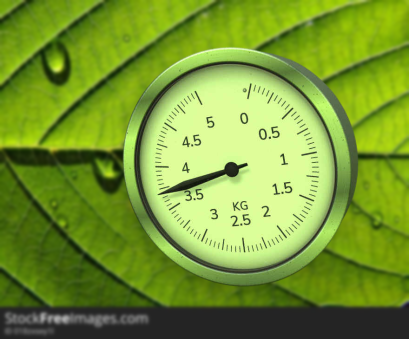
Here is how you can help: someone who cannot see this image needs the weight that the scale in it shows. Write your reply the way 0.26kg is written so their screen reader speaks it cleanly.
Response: 3.7kg
